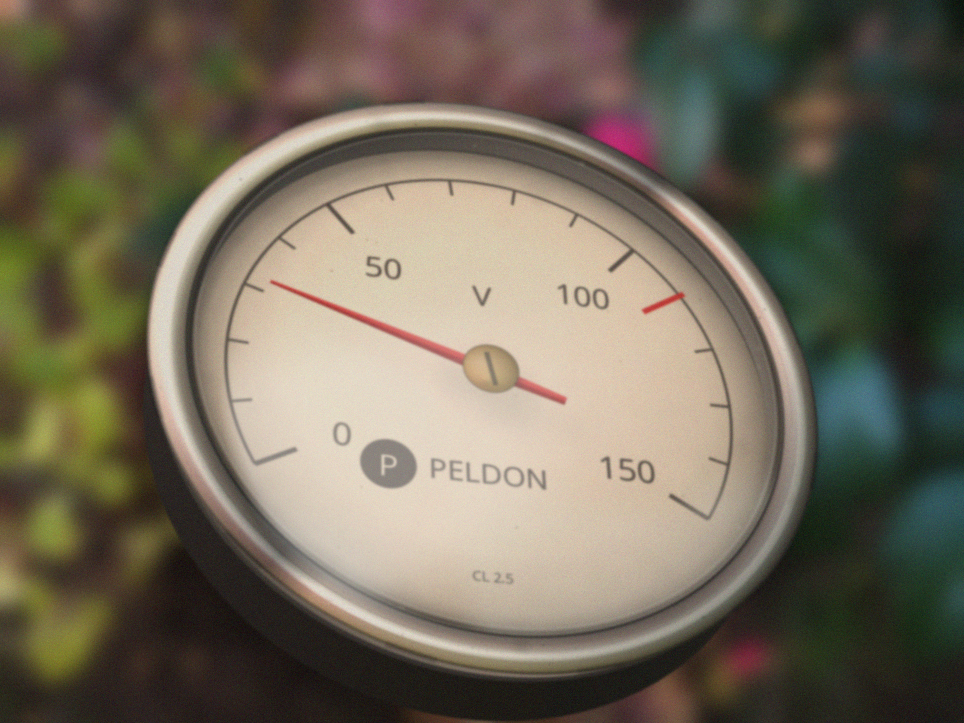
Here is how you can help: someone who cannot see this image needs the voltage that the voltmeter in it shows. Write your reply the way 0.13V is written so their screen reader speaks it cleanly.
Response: 30V
